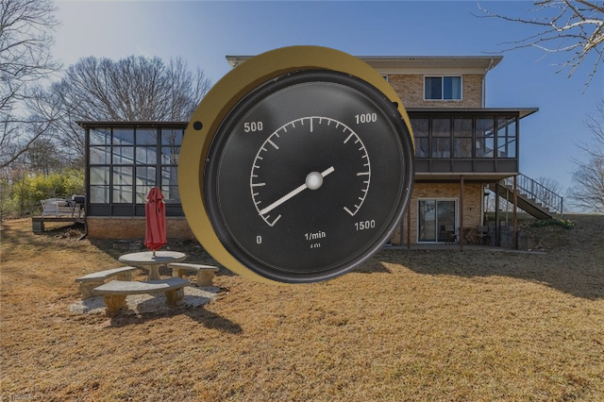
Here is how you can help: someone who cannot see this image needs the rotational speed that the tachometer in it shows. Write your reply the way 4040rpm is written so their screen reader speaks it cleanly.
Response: 100rpm
